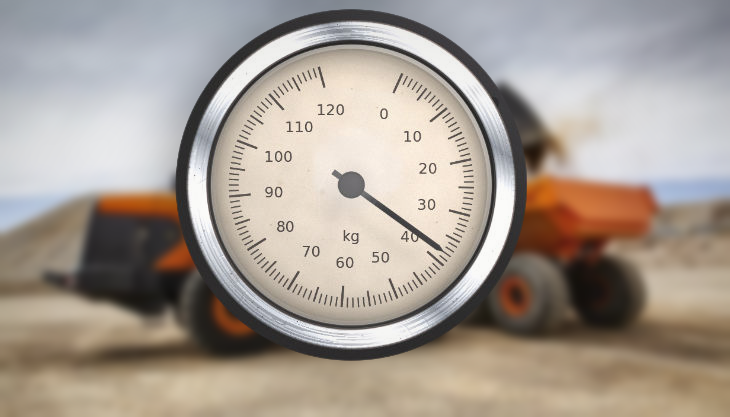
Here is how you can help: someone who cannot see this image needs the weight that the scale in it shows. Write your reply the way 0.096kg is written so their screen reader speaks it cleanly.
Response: 38kg
